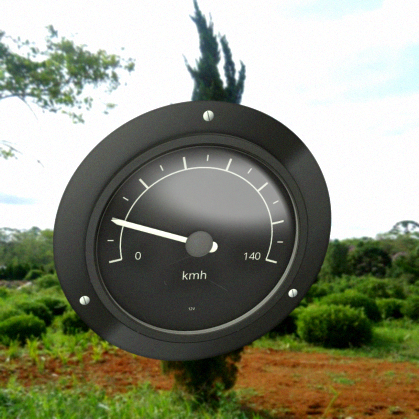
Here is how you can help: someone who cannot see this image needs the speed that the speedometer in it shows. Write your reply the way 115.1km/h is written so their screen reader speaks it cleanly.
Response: 20km/h
